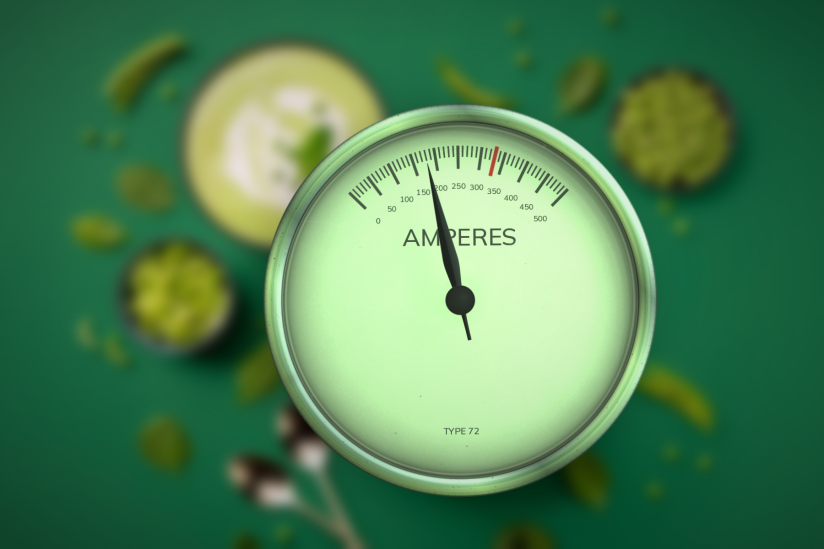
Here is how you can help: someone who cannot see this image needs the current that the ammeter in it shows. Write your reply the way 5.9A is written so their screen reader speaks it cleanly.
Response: 180A
